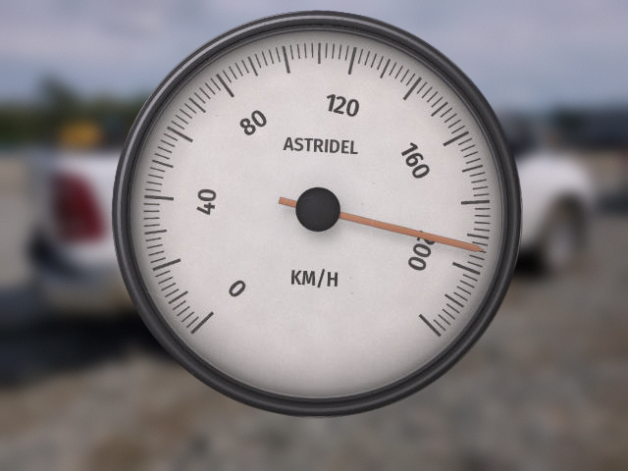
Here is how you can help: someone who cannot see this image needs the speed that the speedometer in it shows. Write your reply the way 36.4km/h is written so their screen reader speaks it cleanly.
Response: 194km/h
